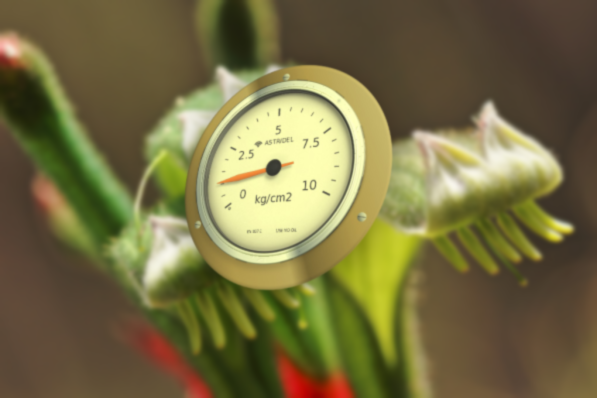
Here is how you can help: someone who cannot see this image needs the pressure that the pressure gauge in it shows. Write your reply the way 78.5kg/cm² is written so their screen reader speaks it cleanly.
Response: 1kg/cm²
